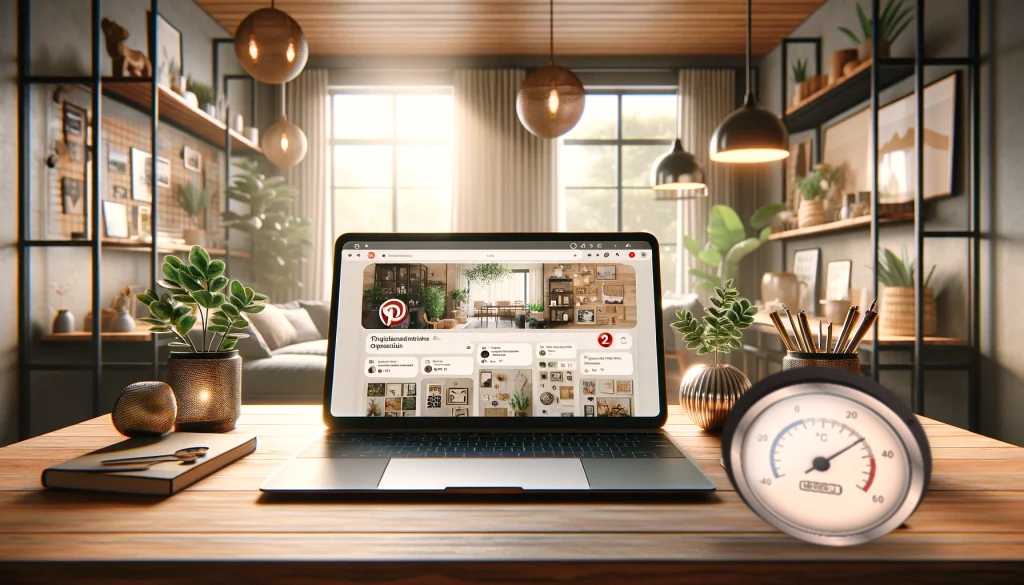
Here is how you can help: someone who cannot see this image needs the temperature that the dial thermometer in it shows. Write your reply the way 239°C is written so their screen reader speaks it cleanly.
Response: 30°C
